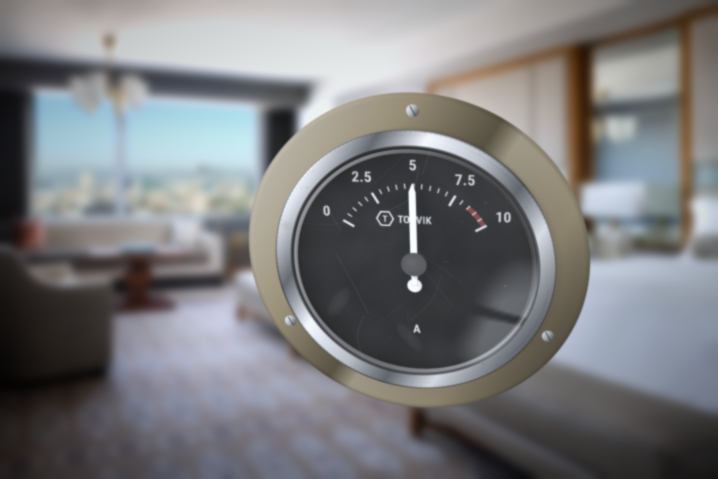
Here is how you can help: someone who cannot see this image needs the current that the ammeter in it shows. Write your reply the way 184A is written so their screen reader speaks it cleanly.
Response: 5A
